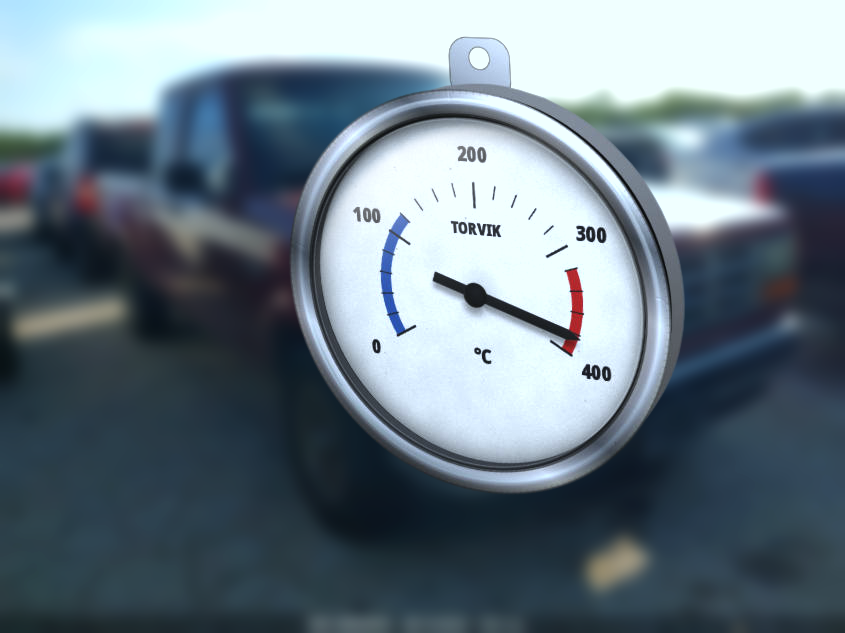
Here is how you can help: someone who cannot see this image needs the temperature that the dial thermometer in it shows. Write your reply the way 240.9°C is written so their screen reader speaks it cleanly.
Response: 380°C
